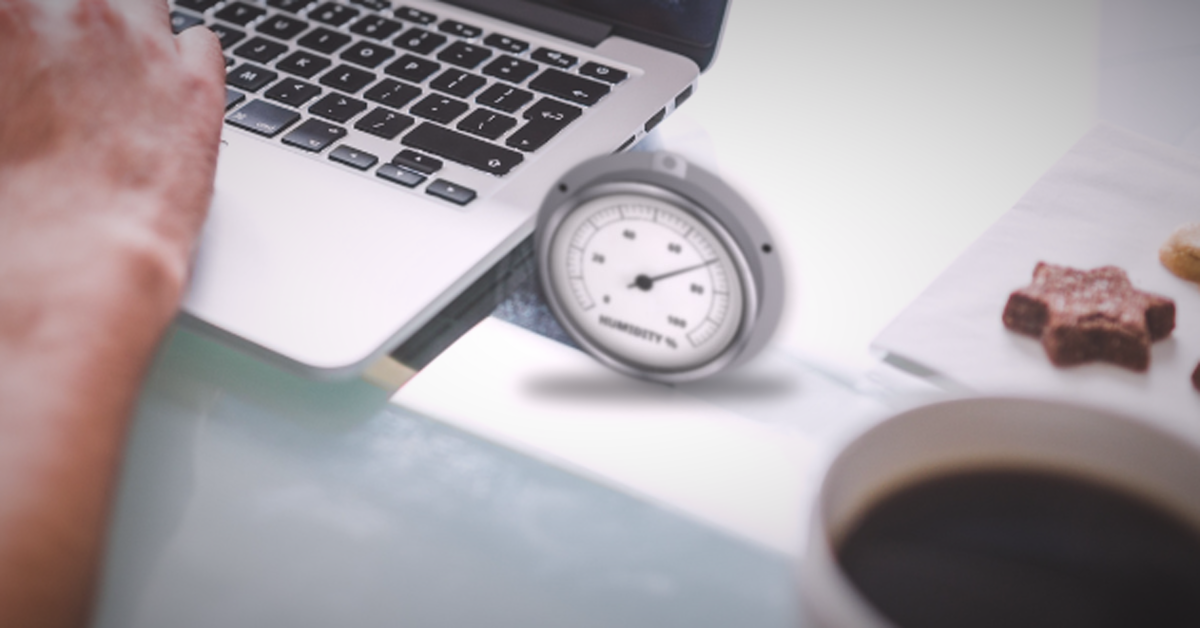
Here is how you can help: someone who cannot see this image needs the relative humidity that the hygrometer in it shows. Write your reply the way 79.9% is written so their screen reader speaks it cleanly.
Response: 70%
